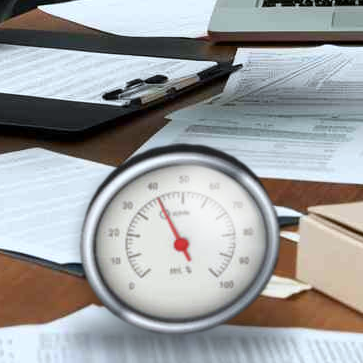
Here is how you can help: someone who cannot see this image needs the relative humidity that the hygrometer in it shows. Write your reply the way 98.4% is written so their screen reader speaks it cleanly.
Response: 40%
